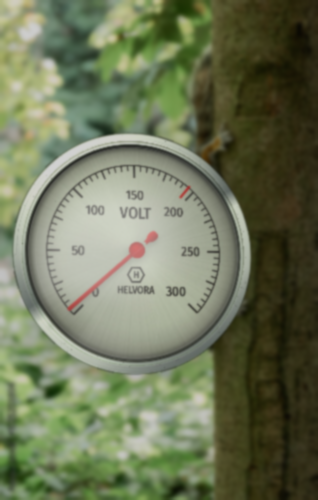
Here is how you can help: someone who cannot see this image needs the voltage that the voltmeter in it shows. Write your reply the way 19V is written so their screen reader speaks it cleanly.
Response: 5V
